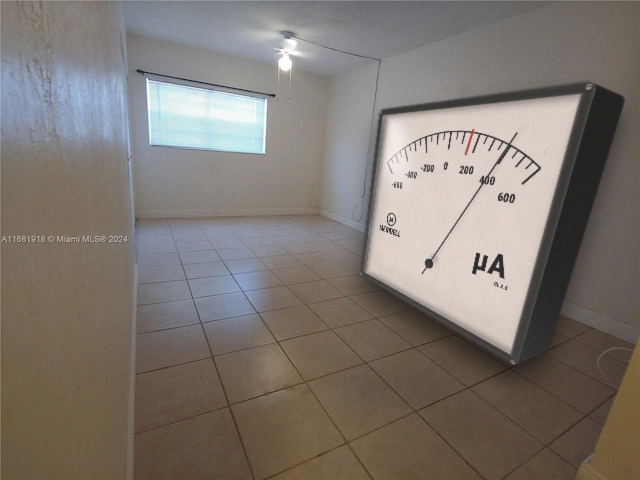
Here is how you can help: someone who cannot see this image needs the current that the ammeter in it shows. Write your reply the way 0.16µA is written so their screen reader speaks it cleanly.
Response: 400µA
